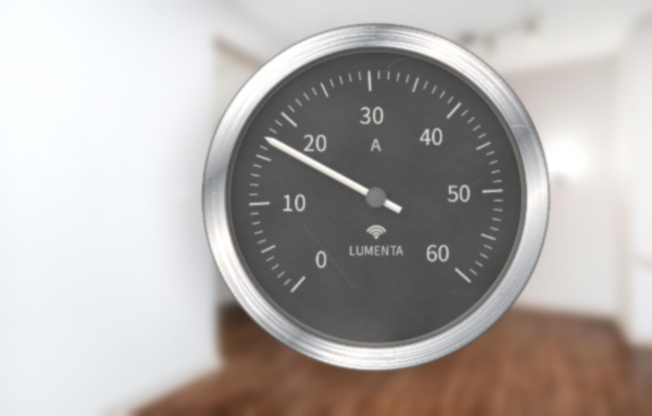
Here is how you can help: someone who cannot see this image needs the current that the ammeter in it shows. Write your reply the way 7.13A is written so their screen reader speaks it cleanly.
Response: 17A
